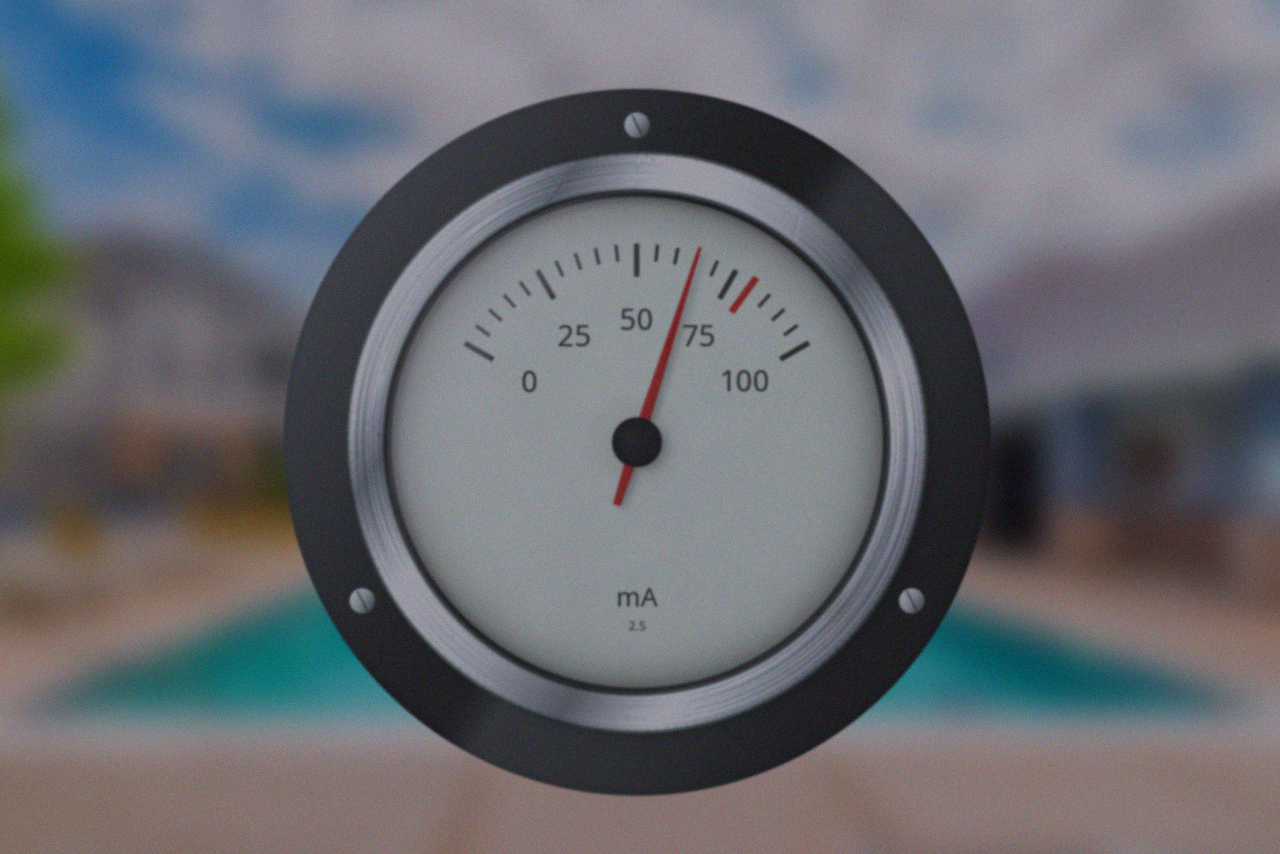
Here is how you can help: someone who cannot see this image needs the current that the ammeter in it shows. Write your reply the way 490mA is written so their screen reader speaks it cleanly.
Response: 65mA
